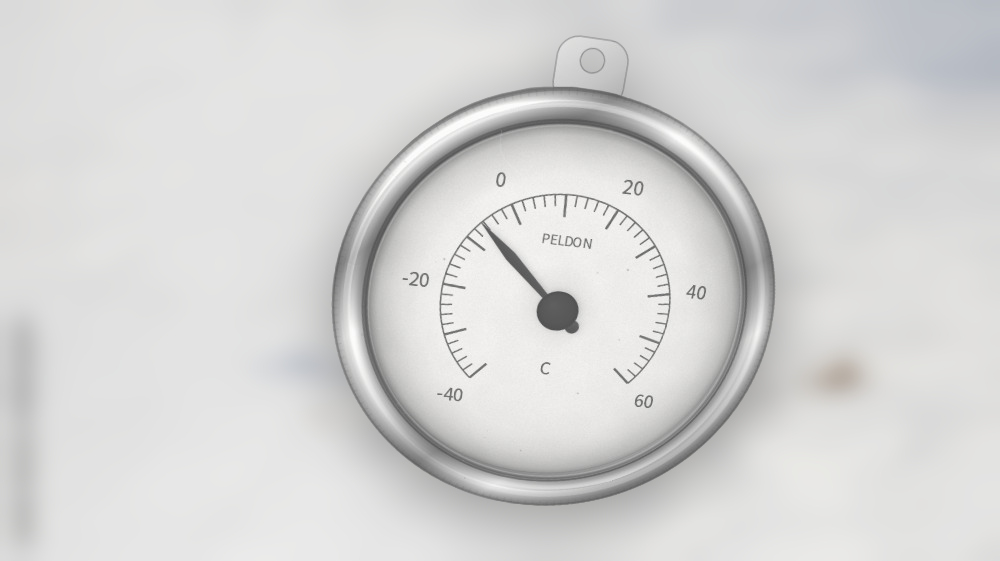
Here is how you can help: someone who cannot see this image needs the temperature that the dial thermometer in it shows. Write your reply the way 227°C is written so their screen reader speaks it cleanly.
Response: -6°C
